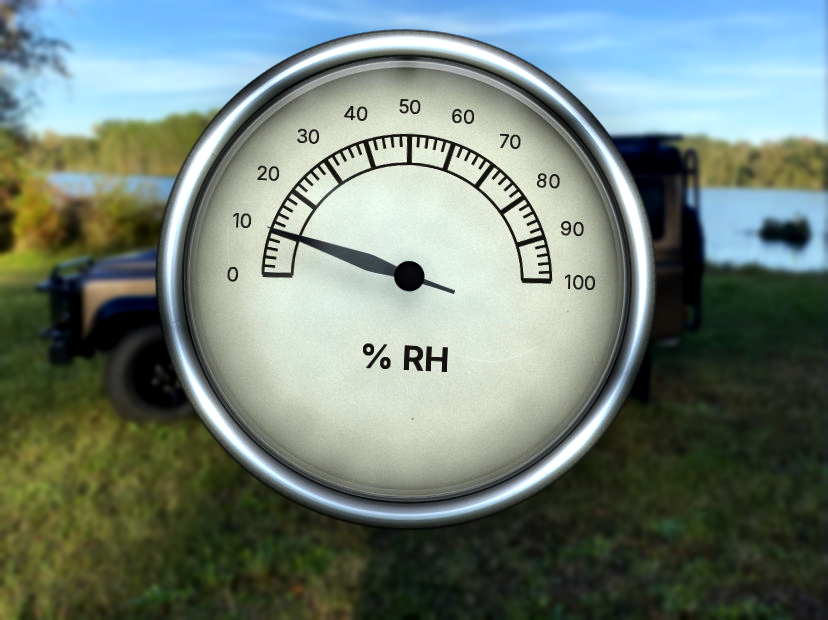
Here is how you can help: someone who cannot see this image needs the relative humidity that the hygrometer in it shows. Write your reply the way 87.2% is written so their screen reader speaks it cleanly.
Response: 10%
